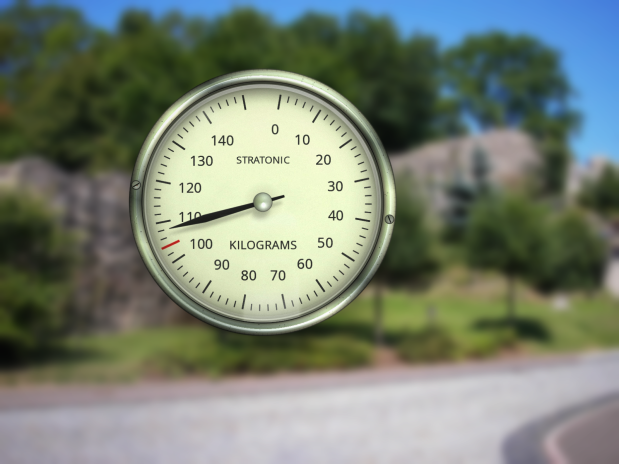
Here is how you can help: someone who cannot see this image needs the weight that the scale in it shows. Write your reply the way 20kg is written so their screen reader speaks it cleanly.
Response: 108kg
